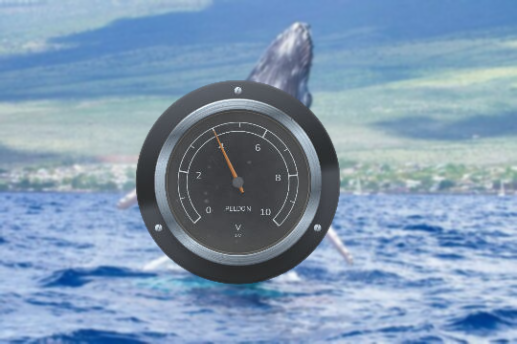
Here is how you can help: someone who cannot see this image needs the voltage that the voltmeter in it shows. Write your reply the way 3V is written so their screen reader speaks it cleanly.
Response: 4V
